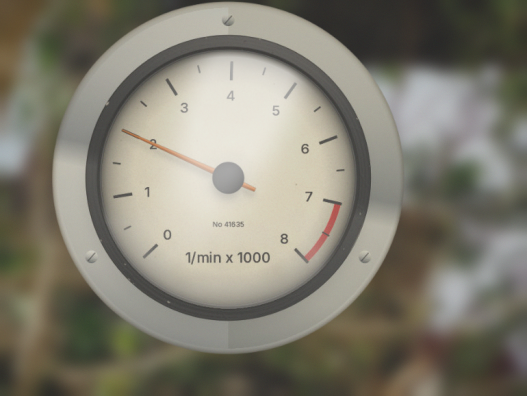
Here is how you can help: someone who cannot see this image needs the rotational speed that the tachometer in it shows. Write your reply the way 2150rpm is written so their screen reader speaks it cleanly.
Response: 2000rpm
